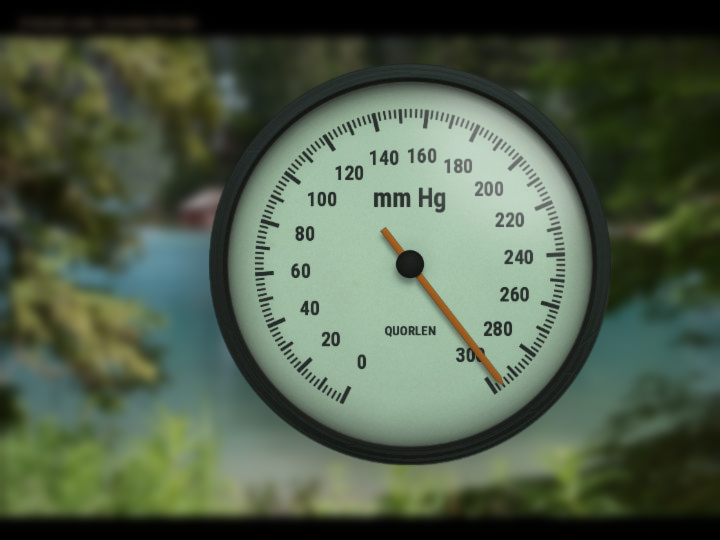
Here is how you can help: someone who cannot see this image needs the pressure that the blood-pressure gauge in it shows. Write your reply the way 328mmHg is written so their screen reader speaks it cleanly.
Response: 296mmHg
